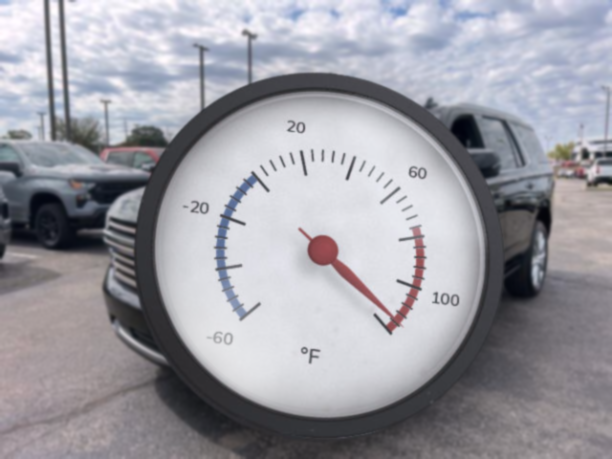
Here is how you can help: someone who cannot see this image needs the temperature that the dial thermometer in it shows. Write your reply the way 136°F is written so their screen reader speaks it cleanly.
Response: 116°F
